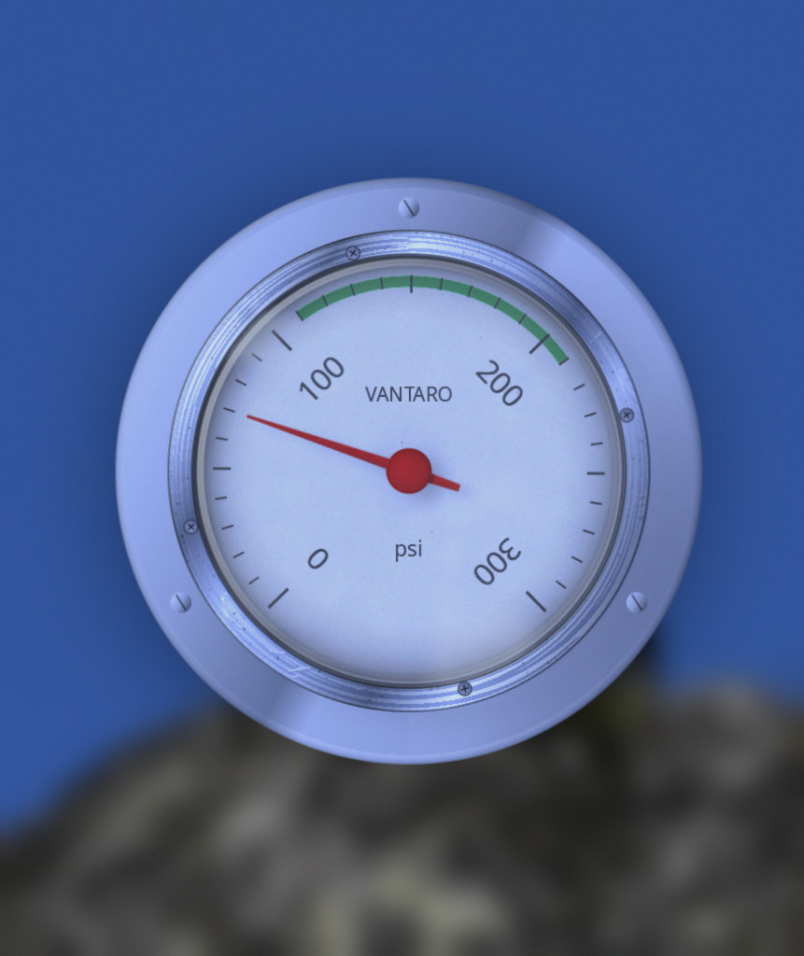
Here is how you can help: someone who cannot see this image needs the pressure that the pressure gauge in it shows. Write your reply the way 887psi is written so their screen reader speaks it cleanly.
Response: 70psi
